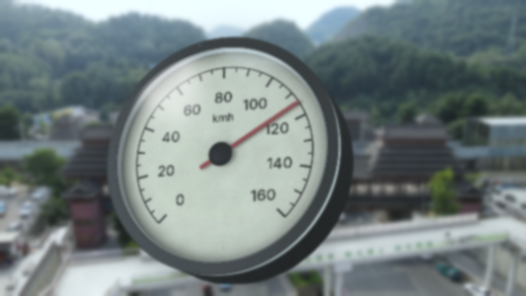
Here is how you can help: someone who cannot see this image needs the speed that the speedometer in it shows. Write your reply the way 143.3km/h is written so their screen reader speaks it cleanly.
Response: 115km/h
